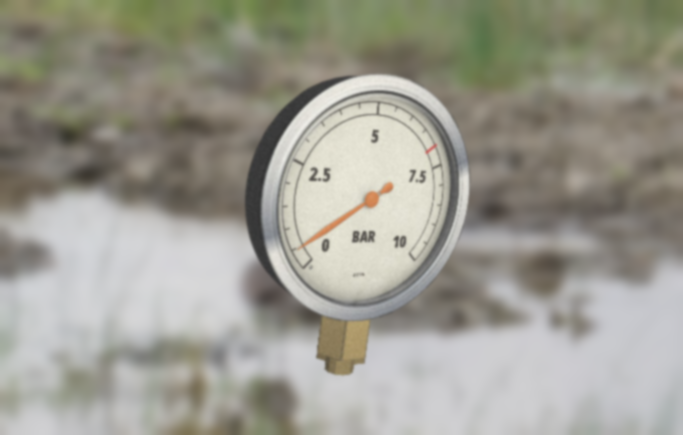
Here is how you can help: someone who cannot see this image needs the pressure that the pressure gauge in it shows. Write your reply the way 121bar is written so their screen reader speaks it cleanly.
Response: 0.5bar
